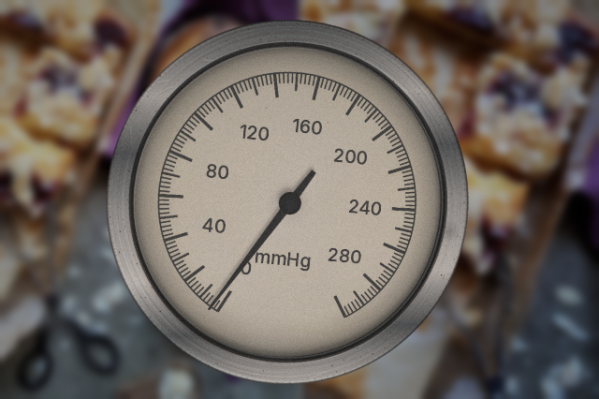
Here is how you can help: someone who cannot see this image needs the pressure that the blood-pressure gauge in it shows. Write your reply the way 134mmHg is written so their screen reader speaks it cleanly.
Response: 4mmHg
